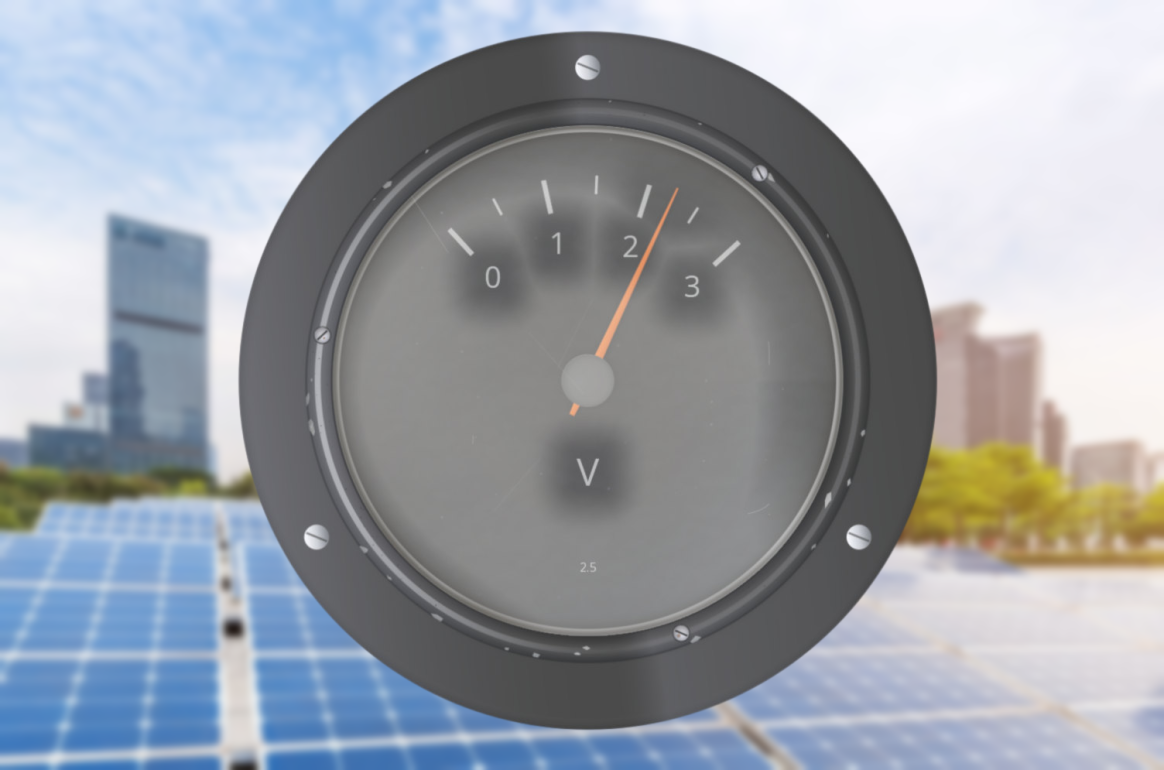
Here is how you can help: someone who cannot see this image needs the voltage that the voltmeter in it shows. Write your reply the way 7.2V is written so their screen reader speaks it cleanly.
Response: 2.25V
